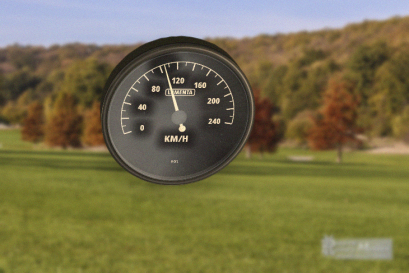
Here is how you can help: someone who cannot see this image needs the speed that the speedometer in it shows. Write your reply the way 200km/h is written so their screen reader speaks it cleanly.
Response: 105km/h
